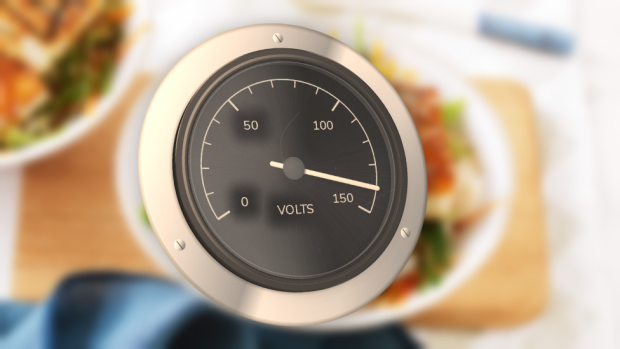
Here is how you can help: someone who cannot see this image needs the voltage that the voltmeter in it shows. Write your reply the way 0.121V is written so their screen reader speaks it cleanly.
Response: 140V
